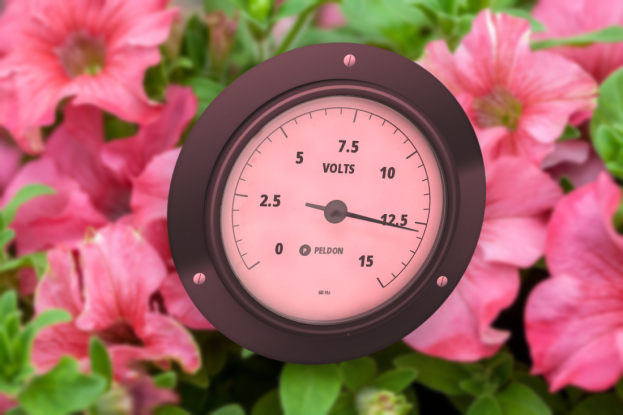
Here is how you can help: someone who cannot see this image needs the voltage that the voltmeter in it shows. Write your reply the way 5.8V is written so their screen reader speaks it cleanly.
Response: 12.75V
